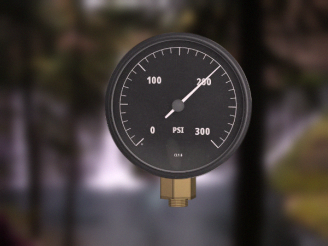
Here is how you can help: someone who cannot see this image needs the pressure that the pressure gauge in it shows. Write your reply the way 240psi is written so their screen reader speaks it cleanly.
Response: 200psi
